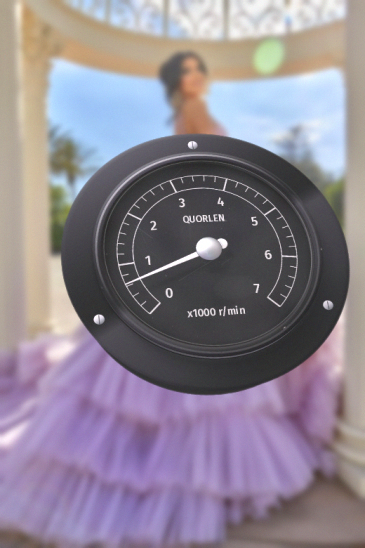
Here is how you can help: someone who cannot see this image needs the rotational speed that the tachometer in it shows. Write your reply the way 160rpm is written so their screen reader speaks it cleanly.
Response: 600rpm
